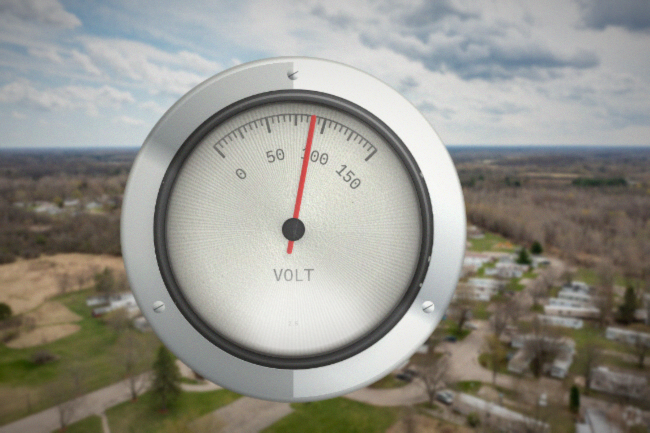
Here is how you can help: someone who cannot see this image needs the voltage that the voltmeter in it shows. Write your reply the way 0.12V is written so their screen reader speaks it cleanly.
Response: 90V
